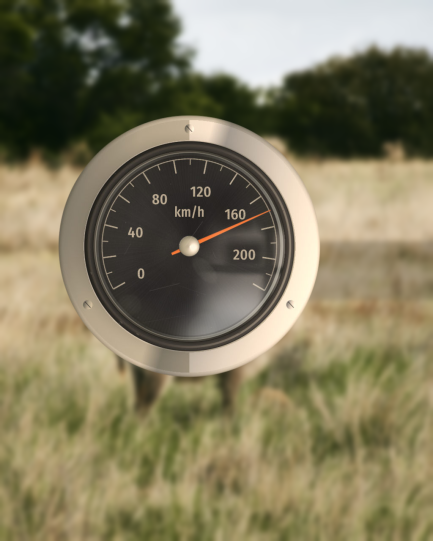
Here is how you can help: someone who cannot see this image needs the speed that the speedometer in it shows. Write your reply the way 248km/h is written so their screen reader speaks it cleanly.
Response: 170km/h
